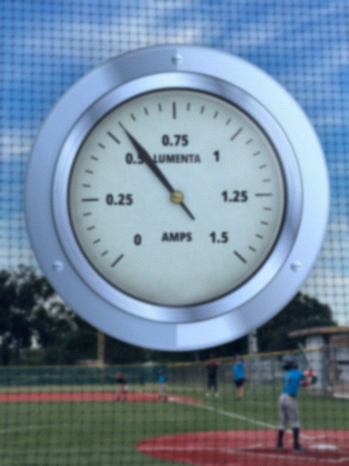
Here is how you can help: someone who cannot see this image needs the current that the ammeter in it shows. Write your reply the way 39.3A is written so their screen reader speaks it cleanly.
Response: 0.55A
